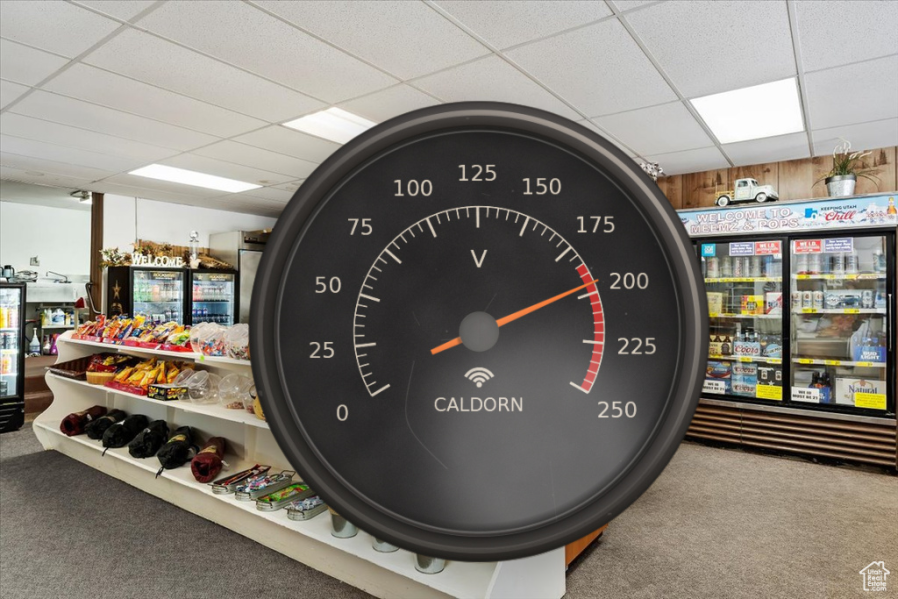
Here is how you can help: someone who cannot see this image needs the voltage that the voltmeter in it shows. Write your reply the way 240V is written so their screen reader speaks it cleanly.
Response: 195V
